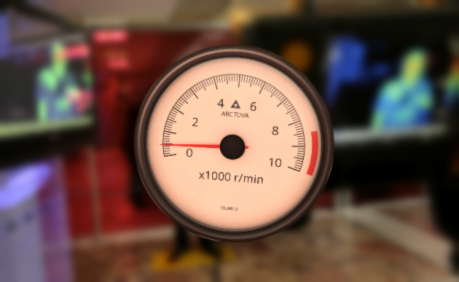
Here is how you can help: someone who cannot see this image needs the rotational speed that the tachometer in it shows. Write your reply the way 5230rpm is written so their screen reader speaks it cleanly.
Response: 500rpm
